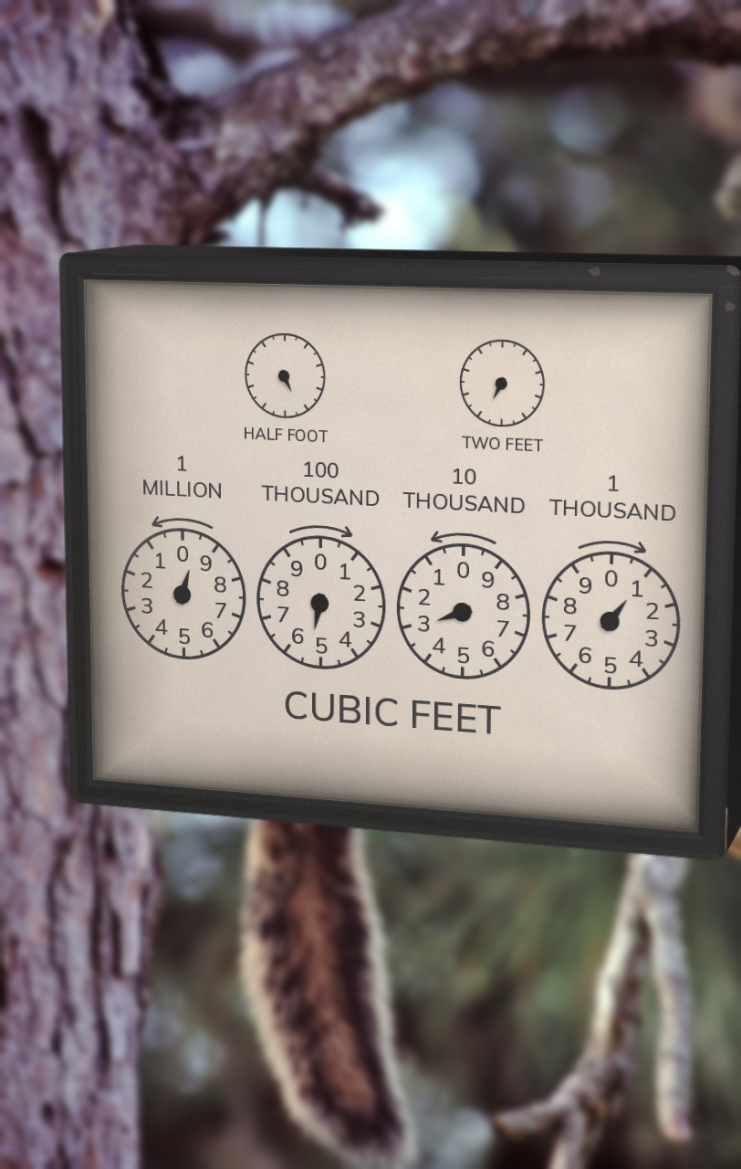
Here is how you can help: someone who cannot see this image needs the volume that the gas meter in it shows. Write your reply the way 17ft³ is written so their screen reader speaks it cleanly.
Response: 953100ft³
